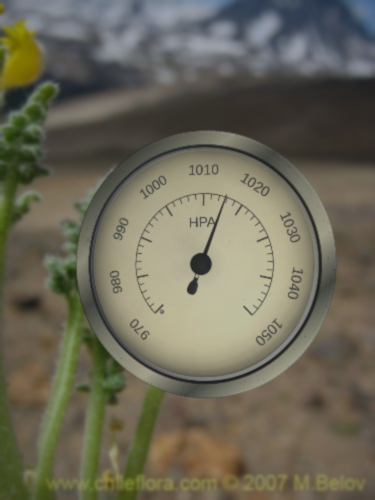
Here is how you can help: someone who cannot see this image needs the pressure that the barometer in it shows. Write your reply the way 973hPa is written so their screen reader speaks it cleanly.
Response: 1016hPa
